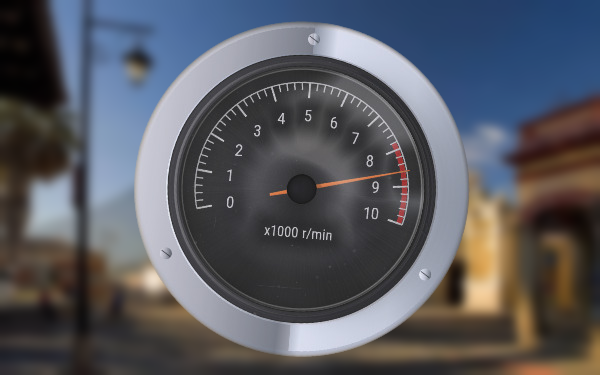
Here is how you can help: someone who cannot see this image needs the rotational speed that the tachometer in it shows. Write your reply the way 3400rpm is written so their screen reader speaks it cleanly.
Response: 8600rpm
